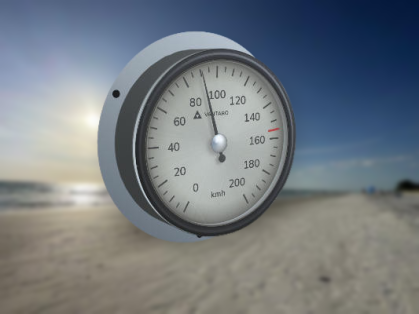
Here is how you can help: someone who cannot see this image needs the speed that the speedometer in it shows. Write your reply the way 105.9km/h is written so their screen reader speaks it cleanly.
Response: 90km/h
